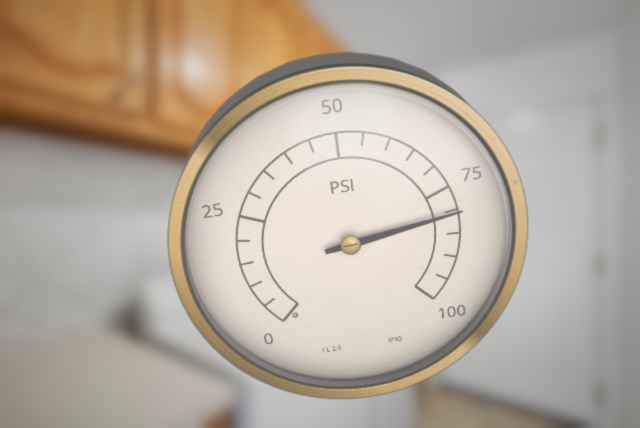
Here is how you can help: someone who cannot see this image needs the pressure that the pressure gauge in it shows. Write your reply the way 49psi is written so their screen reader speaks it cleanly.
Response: 80psi
